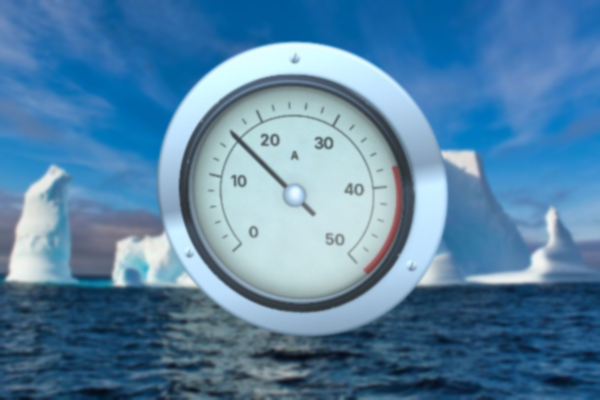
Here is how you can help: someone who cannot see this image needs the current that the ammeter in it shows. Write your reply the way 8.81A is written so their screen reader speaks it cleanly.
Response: 16A
